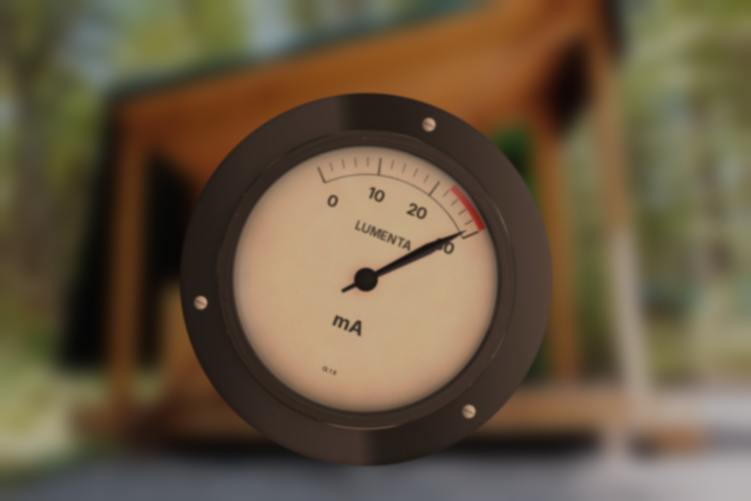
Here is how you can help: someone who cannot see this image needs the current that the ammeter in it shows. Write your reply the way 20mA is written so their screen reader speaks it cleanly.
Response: 29mA
